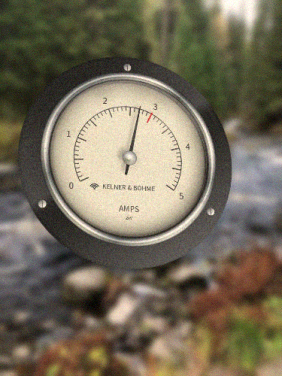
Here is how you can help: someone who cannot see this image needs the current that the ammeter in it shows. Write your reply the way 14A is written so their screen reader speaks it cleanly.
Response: 2.7A
